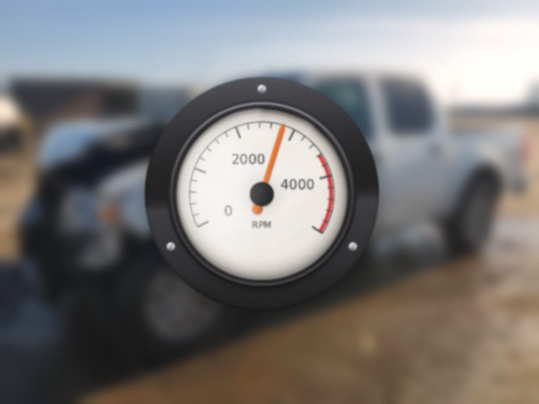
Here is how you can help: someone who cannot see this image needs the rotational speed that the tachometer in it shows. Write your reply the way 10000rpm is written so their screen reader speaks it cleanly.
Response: 2800rpm
